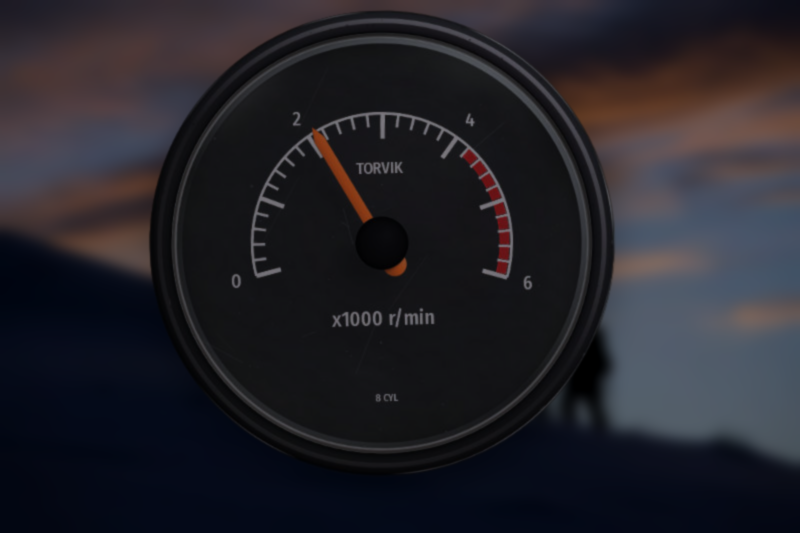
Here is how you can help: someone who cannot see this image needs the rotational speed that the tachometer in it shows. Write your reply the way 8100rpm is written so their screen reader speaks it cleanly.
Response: 2100rpm
